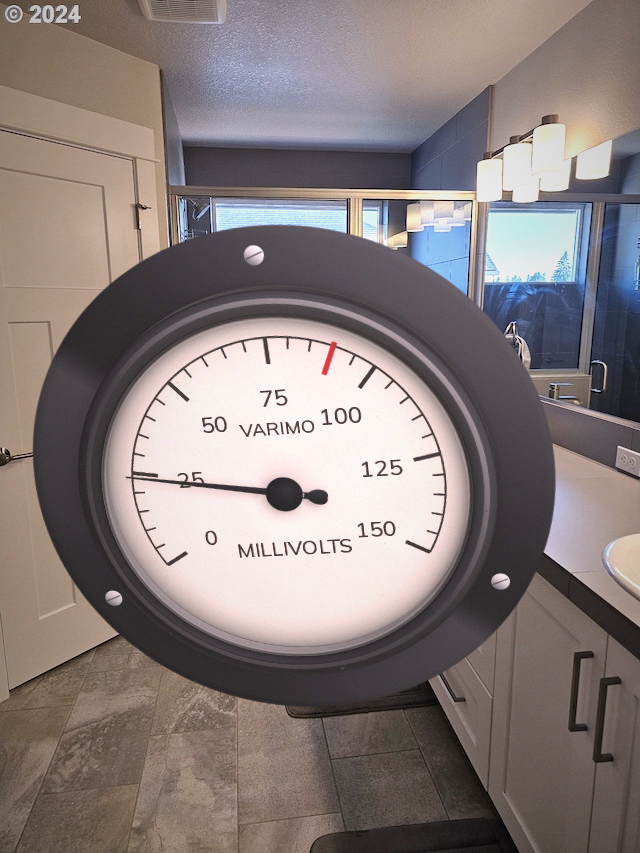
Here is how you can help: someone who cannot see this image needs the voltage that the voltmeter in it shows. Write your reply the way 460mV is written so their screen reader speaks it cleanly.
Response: 25mV
